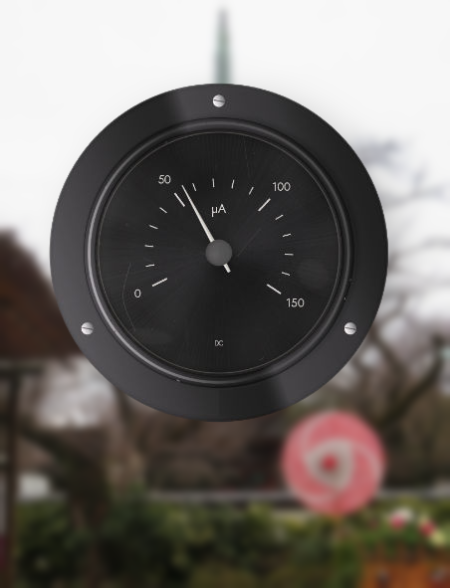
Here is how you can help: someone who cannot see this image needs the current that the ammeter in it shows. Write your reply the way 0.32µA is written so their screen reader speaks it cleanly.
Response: 55µA
